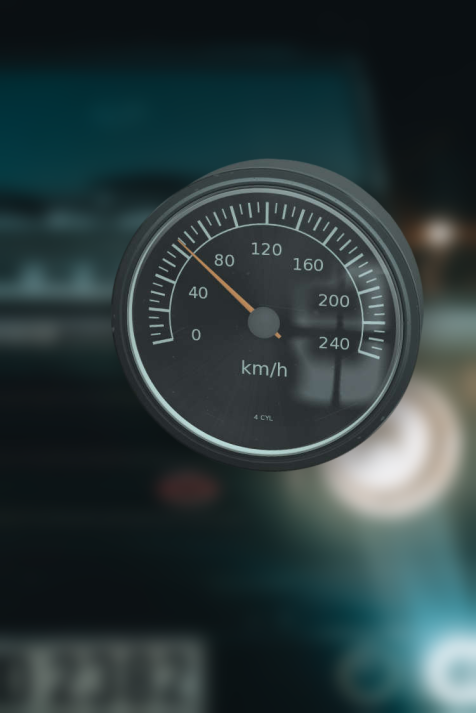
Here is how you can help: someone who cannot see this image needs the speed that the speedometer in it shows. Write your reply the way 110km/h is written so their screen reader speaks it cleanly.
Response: 65km/h
